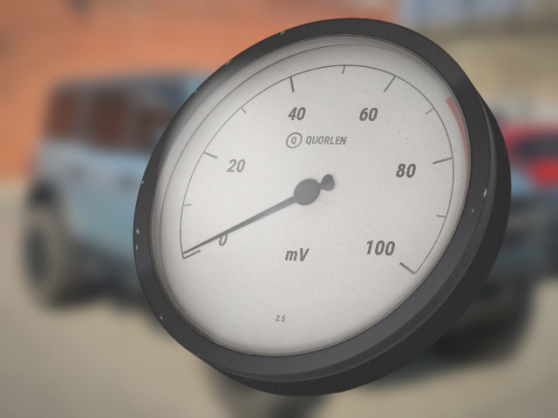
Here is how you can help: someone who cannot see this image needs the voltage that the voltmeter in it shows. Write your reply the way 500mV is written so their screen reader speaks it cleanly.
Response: 0mV
